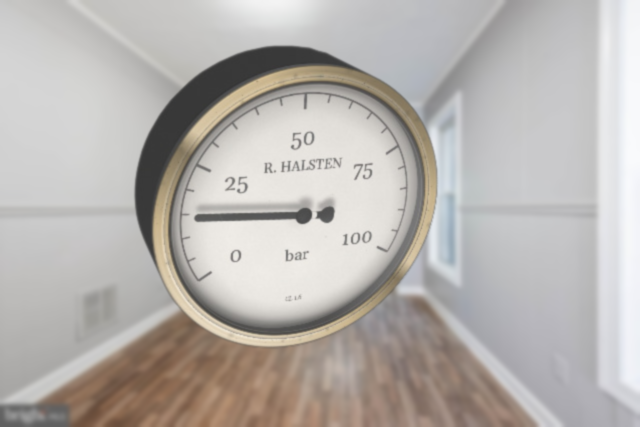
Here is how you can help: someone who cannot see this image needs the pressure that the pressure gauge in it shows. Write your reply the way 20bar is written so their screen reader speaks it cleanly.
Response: 15bar
